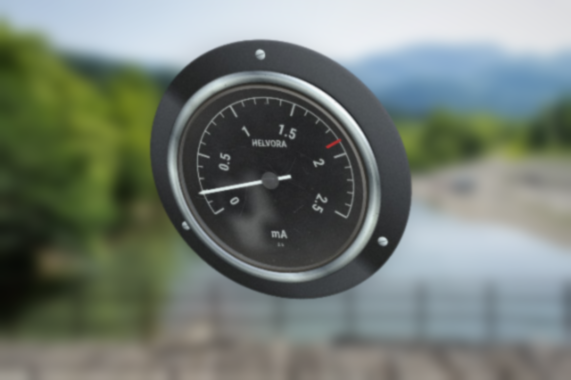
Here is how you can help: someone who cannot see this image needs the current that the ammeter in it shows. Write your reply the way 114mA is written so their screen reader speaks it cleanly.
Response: 0.2mA
